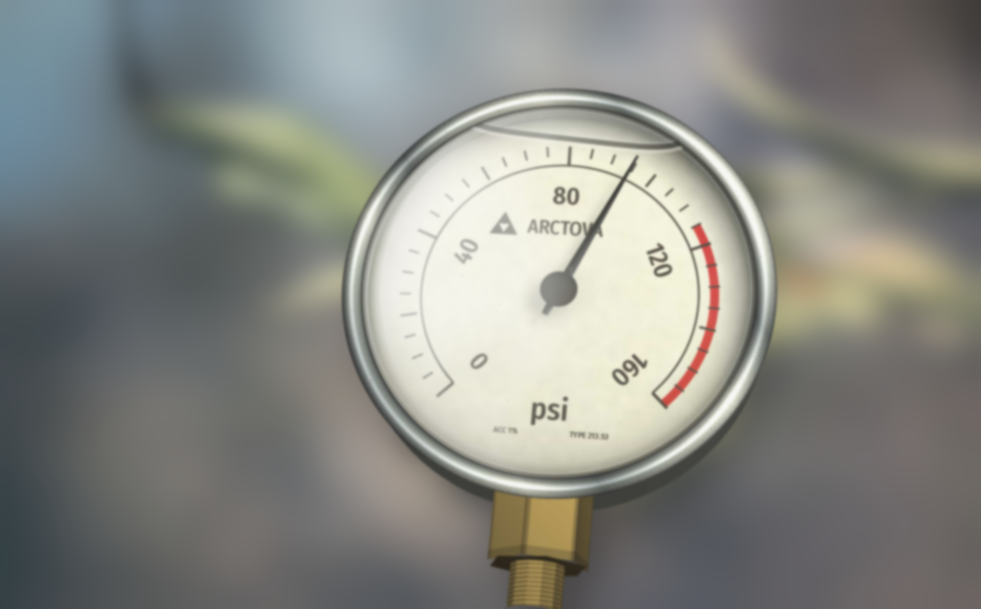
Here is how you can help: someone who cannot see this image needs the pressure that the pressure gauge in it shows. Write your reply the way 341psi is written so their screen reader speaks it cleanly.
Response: 95psi
